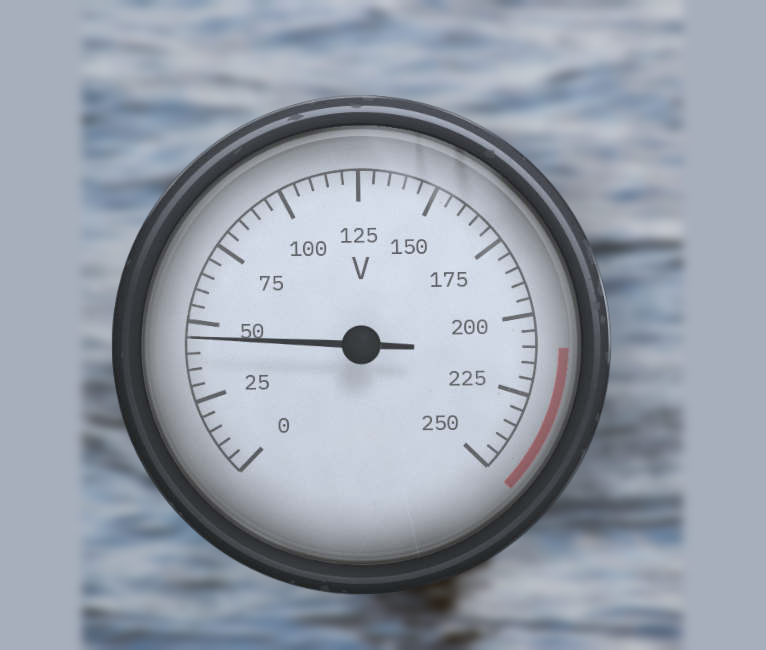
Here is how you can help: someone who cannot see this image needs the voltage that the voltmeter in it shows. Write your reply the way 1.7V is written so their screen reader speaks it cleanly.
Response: 45V
